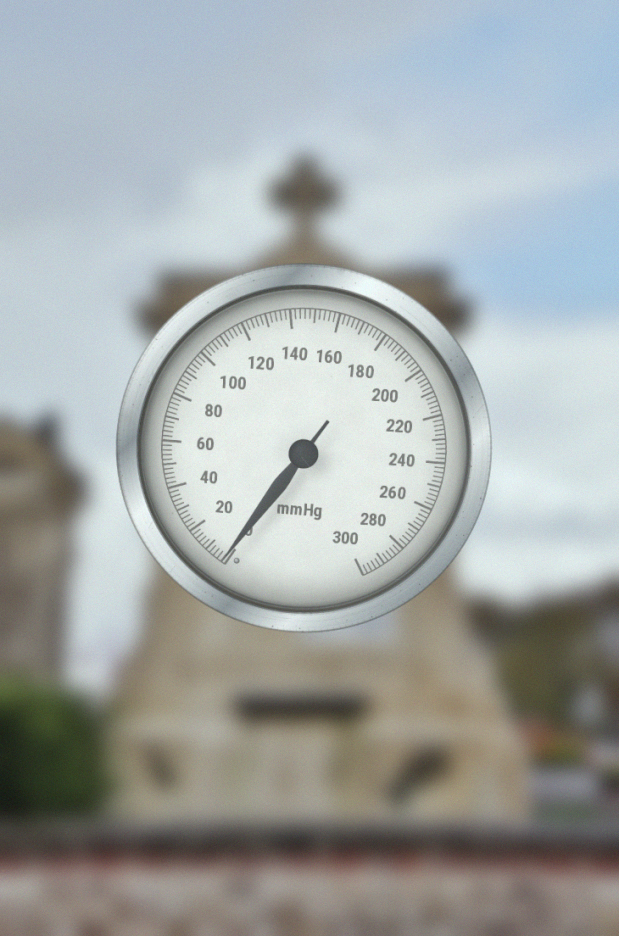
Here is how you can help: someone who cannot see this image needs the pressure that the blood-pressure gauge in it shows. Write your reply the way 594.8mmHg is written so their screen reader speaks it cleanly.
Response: 2mmHg
